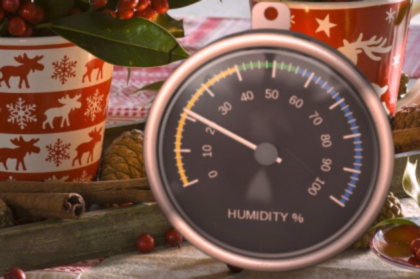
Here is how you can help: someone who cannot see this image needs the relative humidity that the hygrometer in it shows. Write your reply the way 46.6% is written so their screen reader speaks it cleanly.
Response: 22%
